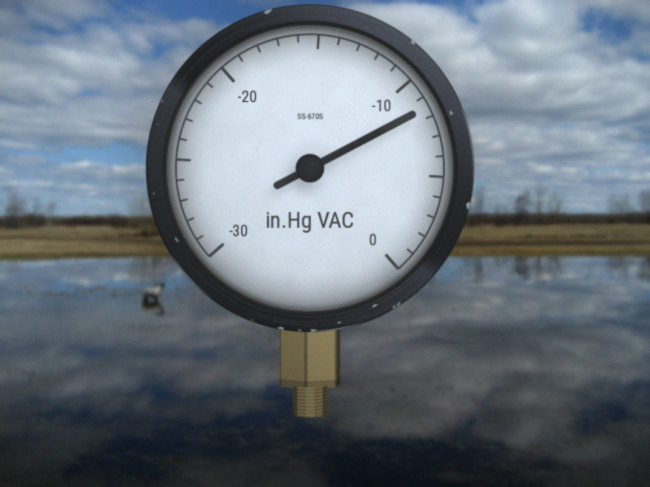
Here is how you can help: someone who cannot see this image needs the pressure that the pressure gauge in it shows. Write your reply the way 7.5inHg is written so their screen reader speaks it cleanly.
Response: -8.5inHg
